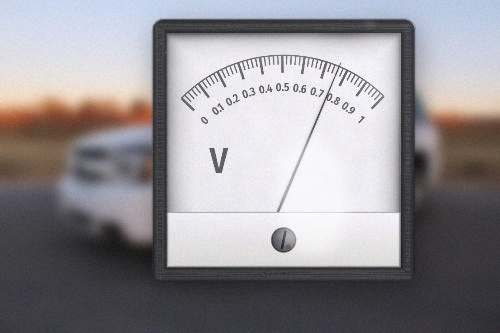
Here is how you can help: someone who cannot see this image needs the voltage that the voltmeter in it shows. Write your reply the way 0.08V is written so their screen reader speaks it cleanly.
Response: 0.76V
